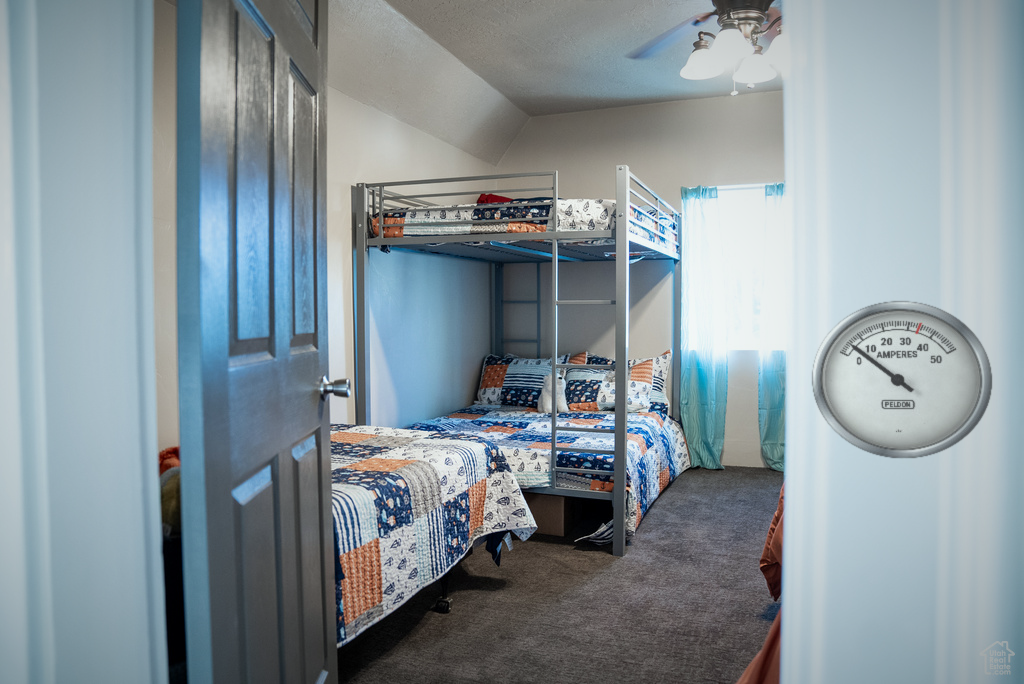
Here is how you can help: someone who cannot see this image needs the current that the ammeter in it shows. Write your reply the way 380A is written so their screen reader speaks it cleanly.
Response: 5A
